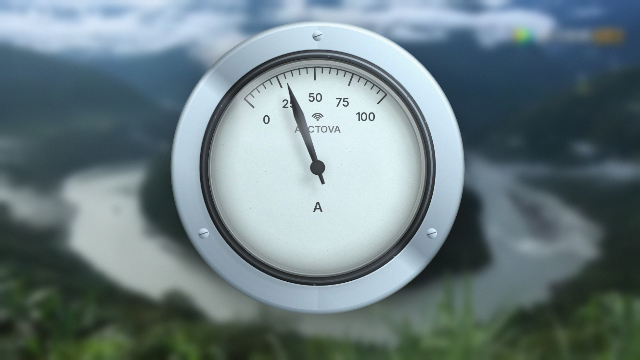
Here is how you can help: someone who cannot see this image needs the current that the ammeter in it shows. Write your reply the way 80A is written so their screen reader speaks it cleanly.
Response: 30A
